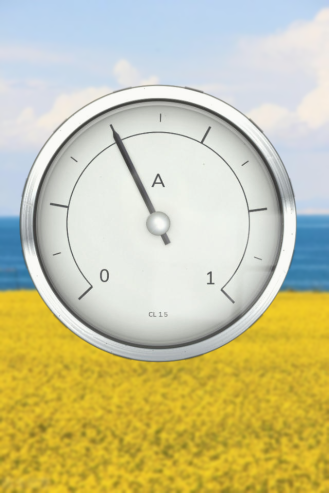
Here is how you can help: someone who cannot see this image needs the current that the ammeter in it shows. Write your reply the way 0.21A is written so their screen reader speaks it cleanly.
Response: 0.4A
